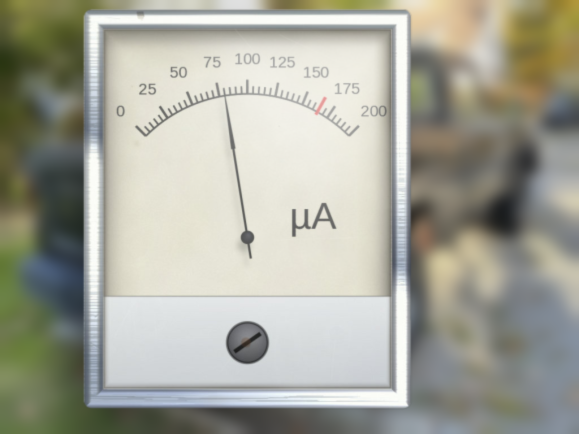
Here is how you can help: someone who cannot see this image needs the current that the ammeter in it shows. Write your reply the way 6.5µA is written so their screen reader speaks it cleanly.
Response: 80µA
